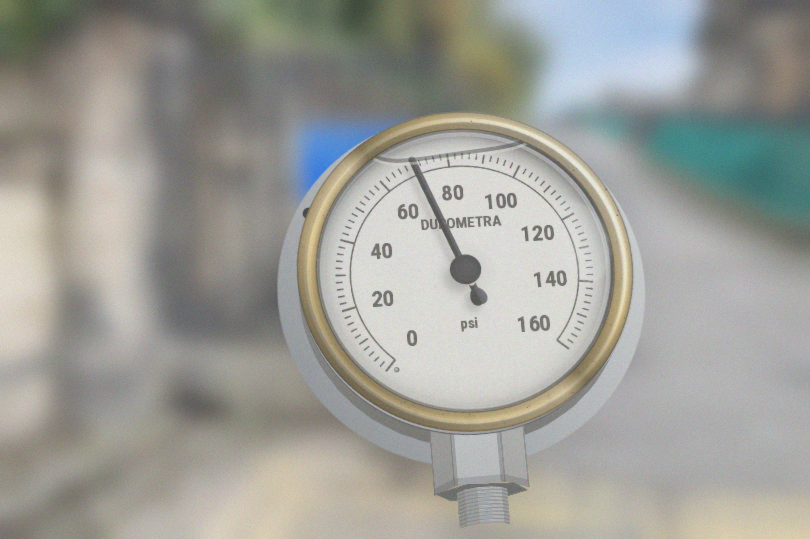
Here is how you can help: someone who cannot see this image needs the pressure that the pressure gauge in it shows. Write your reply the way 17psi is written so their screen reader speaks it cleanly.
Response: 70psi
